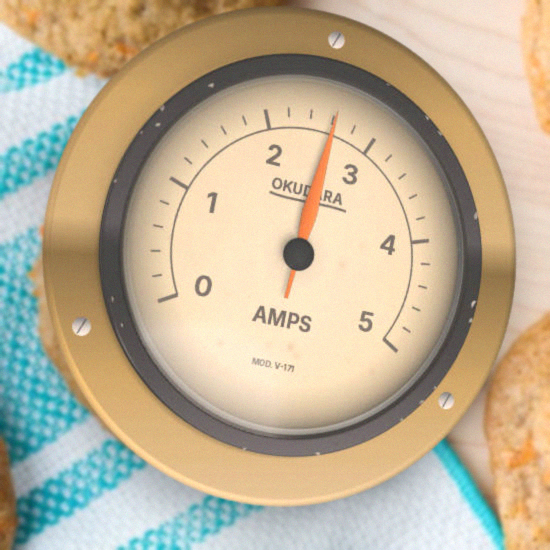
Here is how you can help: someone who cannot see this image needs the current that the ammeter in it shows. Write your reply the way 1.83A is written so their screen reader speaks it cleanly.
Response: 2.6A
